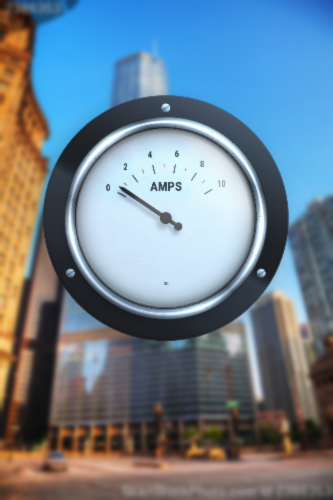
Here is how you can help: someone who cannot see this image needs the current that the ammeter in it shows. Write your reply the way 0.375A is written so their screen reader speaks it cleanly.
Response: 0.5A
